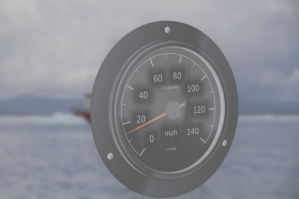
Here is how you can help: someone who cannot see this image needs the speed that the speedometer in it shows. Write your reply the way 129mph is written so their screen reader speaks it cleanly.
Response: 15mph
